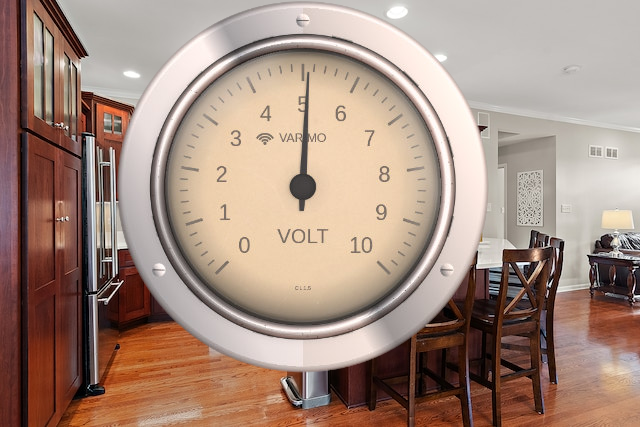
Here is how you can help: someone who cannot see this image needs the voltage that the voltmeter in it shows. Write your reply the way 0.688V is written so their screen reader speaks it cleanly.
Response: 5.1V
